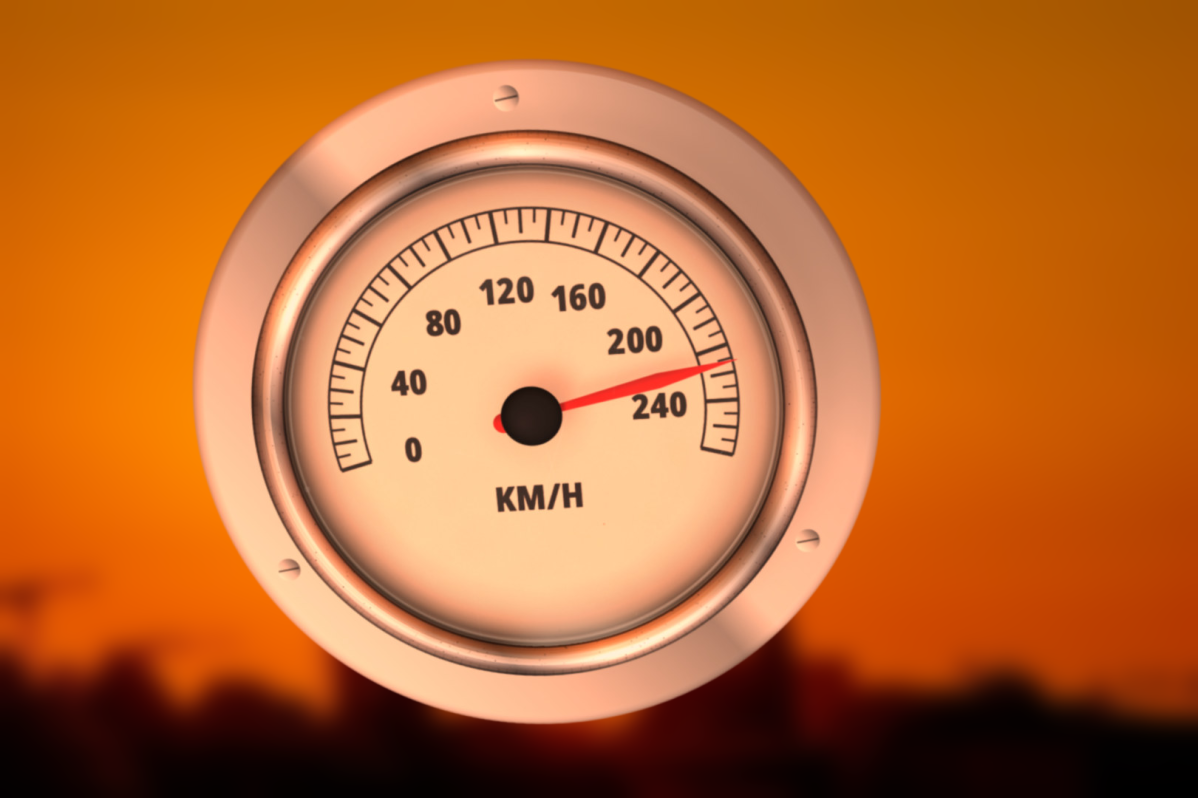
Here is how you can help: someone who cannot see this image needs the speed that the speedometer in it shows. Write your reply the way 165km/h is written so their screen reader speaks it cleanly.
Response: 225km/h
